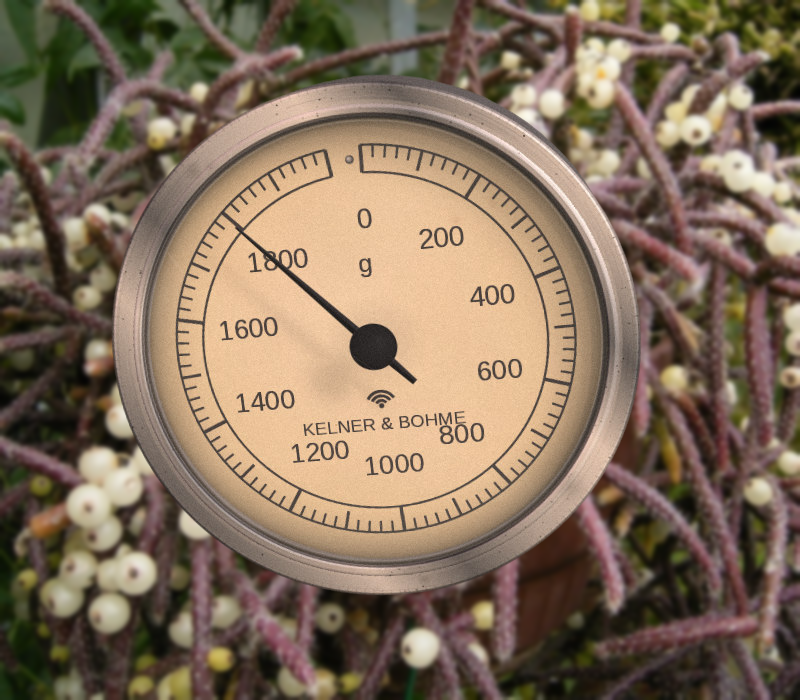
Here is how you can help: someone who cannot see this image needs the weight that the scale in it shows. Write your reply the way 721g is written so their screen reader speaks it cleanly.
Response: 1800g
